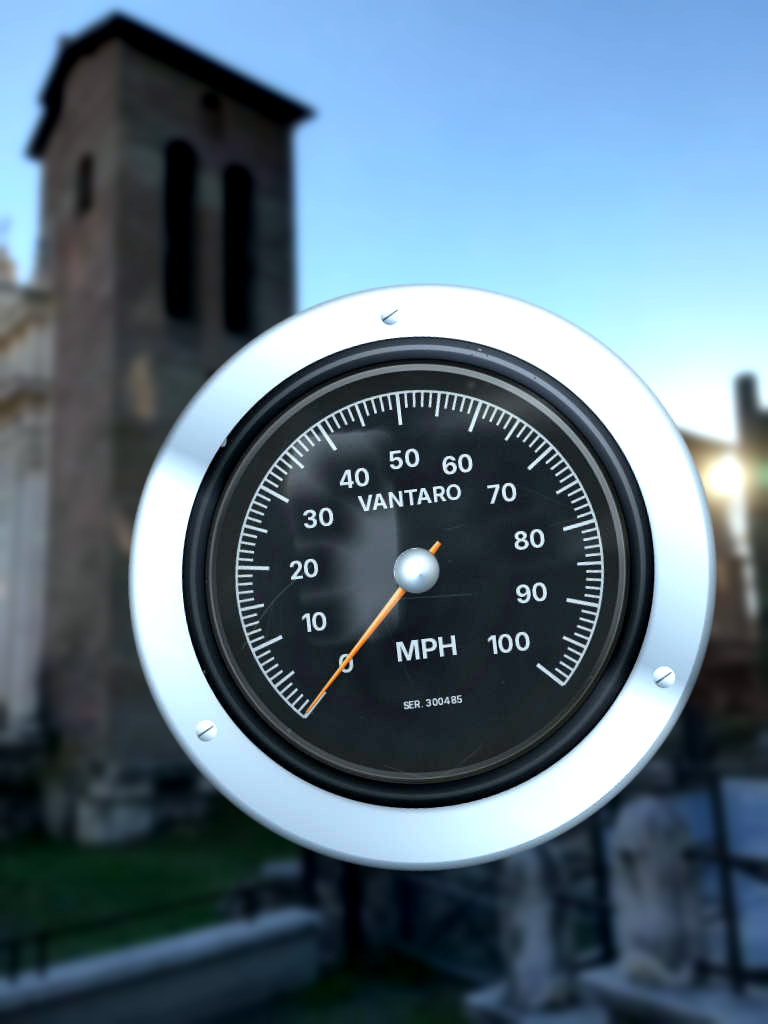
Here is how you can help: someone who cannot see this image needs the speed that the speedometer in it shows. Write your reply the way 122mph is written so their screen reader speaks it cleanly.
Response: 0mph
